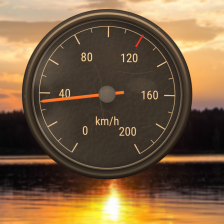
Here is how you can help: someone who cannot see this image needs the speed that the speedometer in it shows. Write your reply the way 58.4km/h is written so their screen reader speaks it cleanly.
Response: 35km/h
